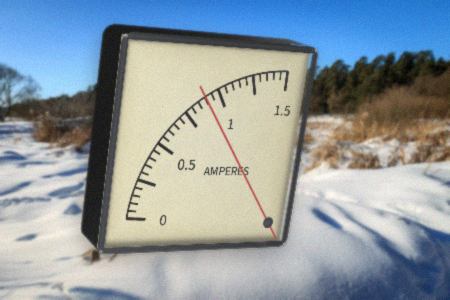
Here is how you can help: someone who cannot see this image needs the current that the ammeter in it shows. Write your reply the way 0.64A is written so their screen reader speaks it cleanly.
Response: 0.9A
